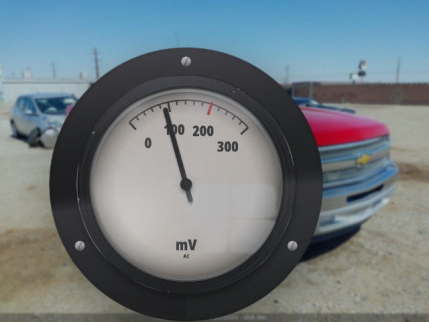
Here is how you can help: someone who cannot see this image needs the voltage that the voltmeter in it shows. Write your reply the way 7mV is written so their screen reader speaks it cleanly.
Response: 90mV
